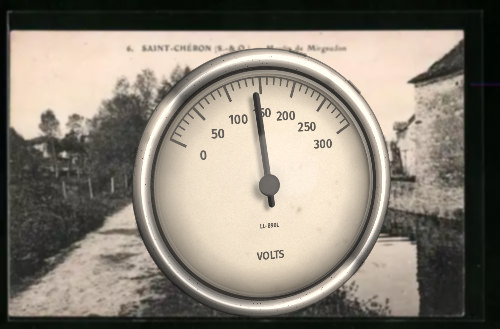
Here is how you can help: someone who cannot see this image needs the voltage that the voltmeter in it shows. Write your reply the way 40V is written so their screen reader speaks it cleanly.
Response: 140V
